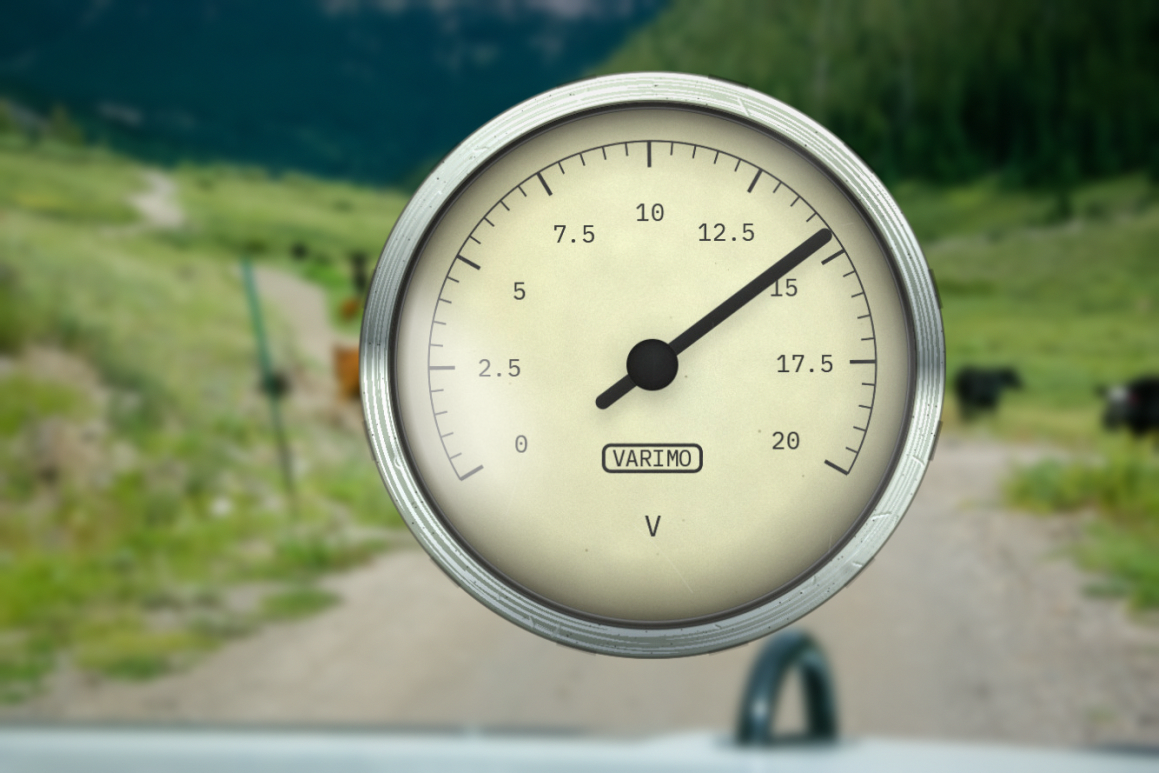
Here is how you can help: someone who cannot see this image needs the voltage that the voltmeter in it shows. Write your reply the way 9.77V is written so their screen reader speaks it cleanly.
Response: 14.5V
